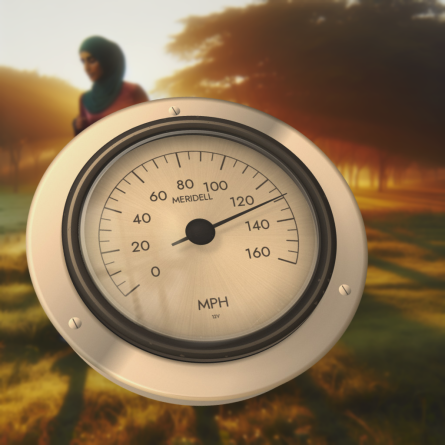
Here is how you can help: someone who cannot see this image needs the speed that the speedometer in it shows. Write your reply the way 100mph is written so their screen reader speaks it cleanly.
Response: 130mph
